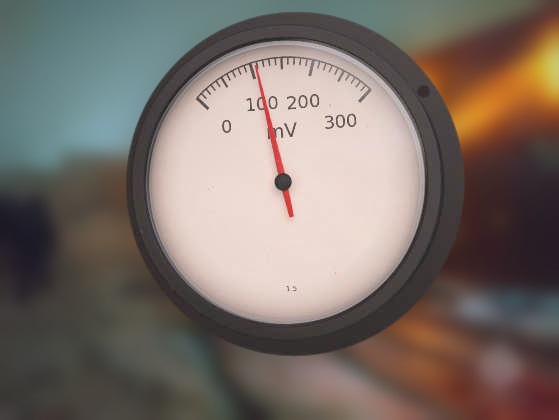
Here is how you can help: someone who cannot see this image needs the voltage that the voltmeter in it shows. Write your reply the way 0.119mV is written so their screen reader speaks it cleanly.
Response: 110mV
